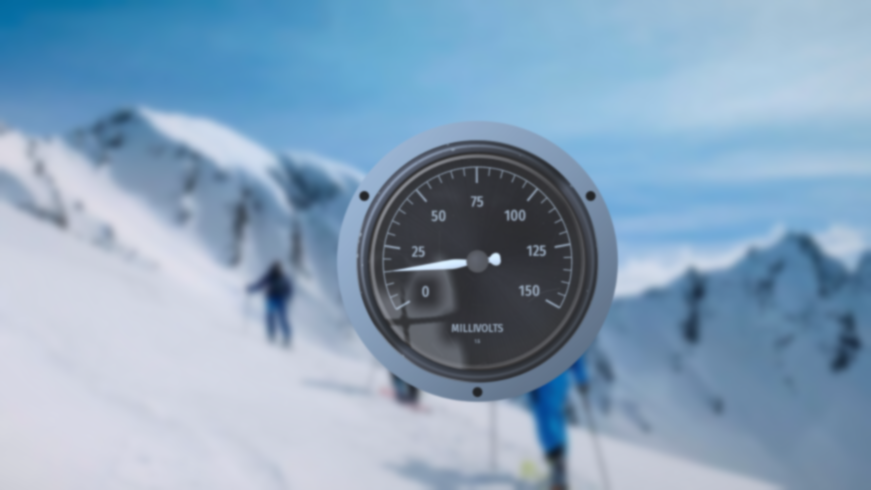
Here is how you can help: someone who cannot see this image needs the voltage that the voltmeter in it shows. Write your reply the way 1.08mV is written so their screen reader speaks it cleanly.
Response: 15mV
